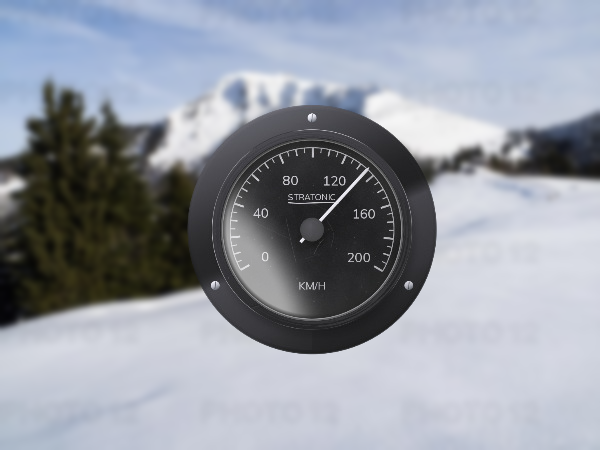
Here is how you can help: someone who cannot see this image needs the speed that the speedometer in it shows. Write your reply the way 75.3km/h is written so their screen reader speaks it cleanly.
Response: 135km/h
